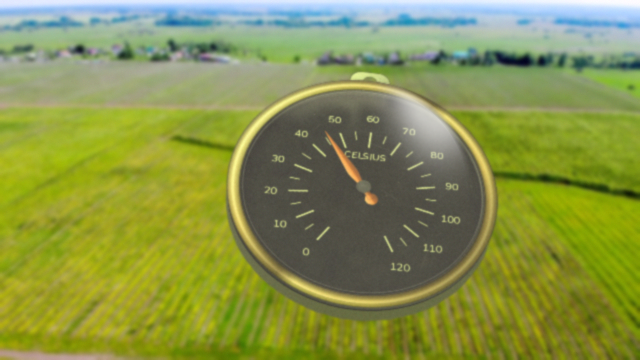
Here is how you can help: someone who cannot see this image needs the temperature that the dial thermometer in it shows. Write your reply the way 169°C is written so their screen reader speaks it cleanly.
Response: 45°C
